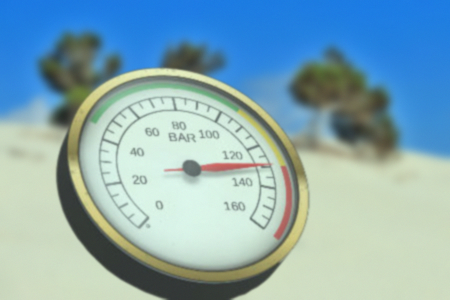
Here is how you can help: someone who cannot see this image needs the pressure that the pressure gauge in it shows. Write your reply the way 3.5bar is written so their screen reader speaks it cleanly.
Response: 130bar
